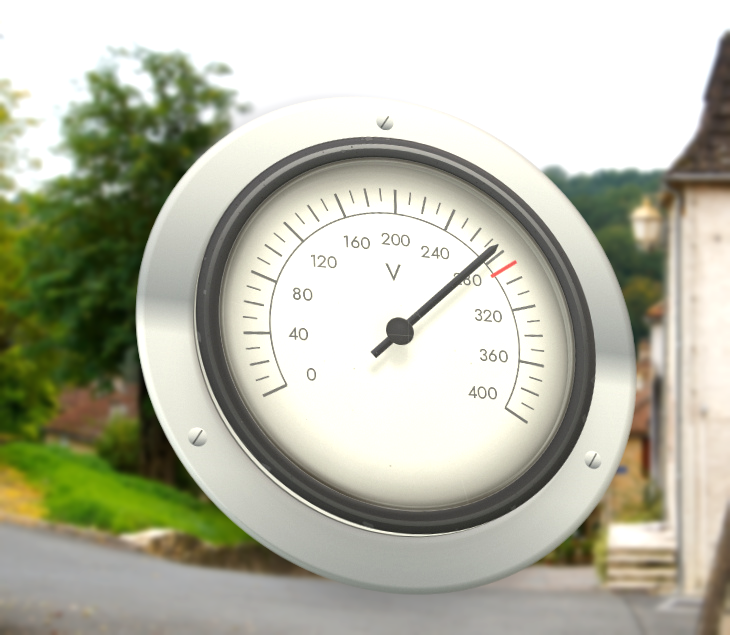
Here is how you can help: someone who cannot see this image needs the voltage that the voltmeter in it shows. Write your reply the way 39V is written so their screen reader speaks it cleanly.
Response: 275V
